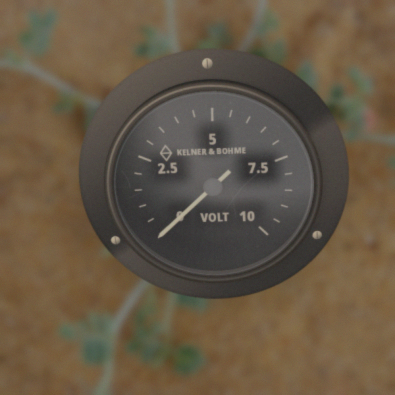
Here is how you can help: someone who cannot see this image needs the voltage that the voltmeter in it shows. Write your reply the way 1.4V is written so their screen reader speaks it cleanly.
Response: 0V
